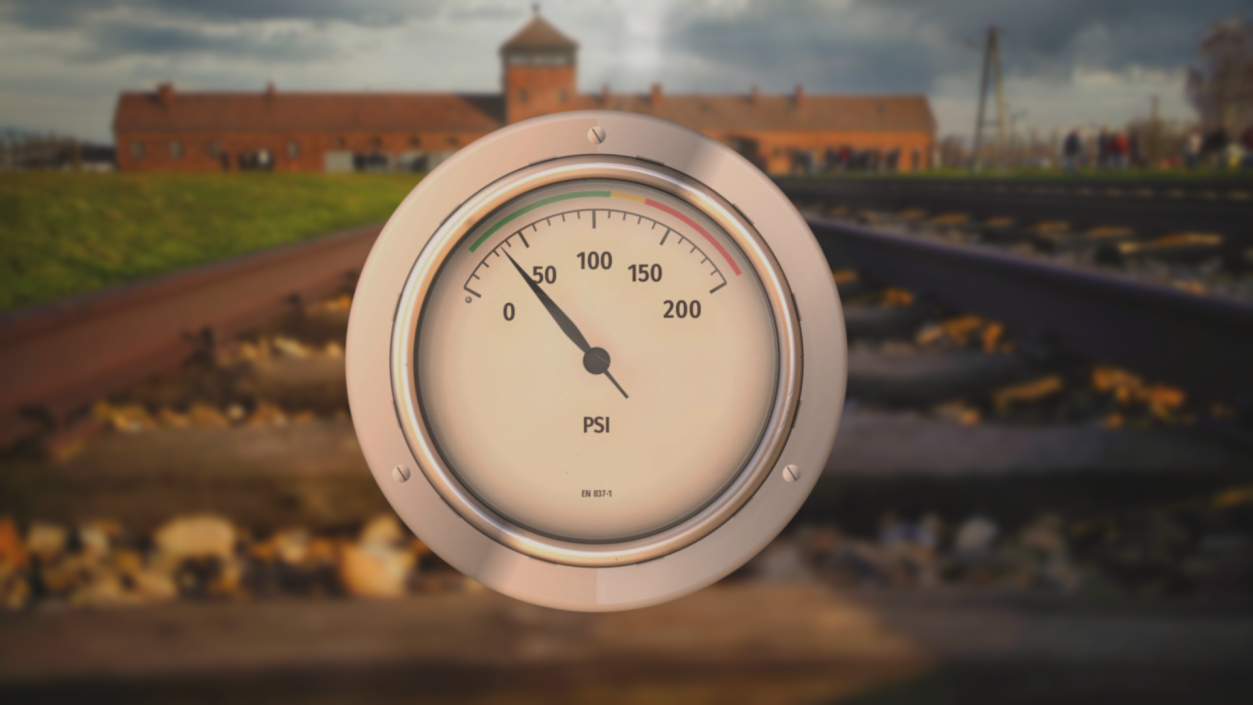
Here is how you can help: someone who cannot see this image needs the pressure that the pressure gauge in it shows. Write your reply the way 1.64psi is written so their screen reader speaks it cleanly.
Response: 35psi
